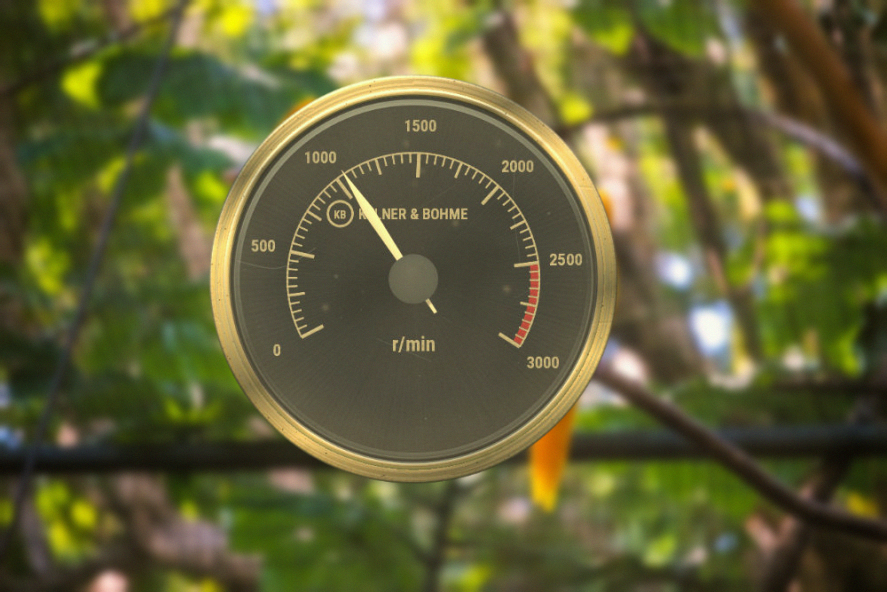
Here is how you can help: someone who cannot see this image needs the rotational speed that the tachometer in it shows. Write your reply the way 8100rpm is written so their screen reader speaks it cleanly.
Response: 1050rpm
